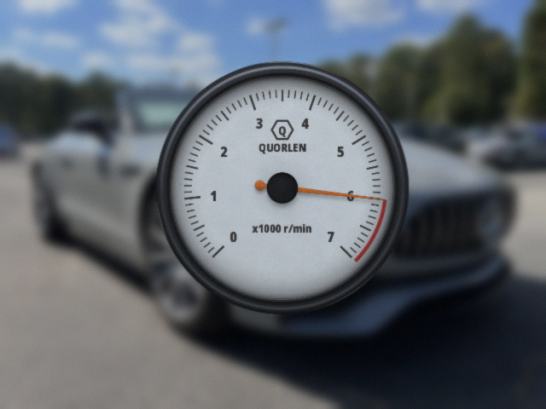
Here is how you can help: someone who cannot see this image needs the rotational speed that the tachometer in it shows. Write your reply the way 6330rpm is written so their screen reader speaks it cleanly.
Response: 6000rpm
